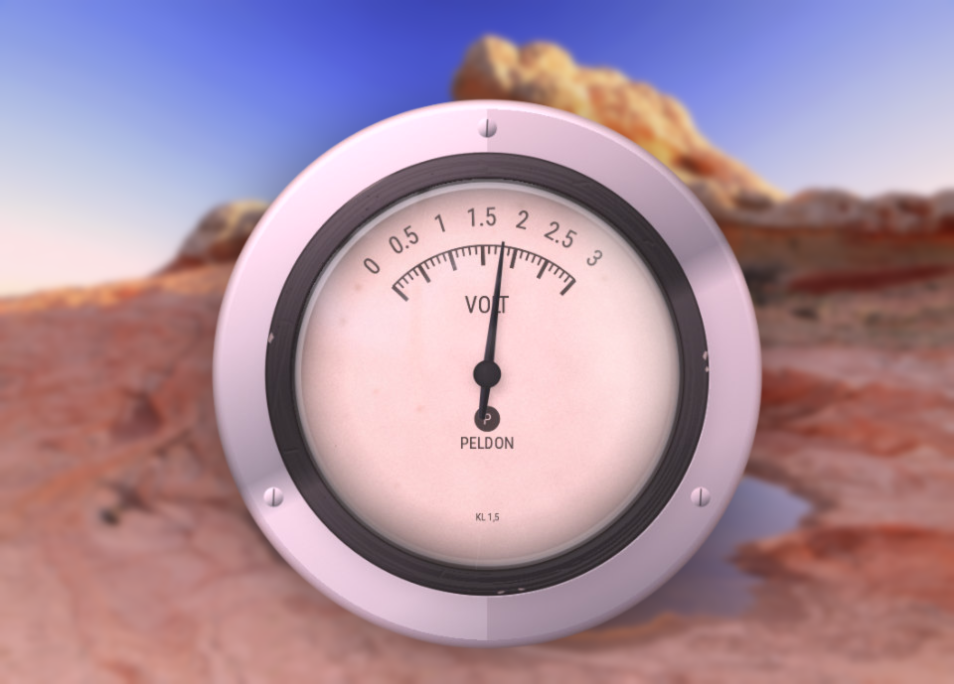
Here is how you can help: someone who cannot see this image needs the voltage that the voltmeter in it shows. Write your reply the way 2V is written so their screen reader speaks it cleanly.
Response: 1.8V
